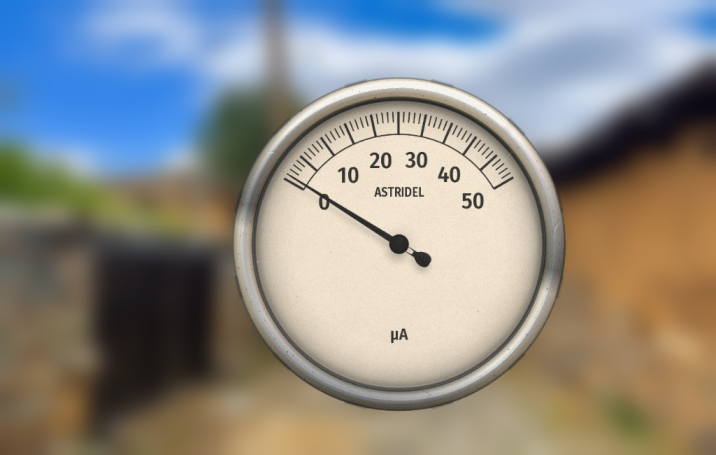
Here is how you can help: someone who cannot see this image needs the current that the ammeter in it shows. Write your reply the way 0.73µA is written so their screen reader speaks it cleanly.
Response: 1µA
